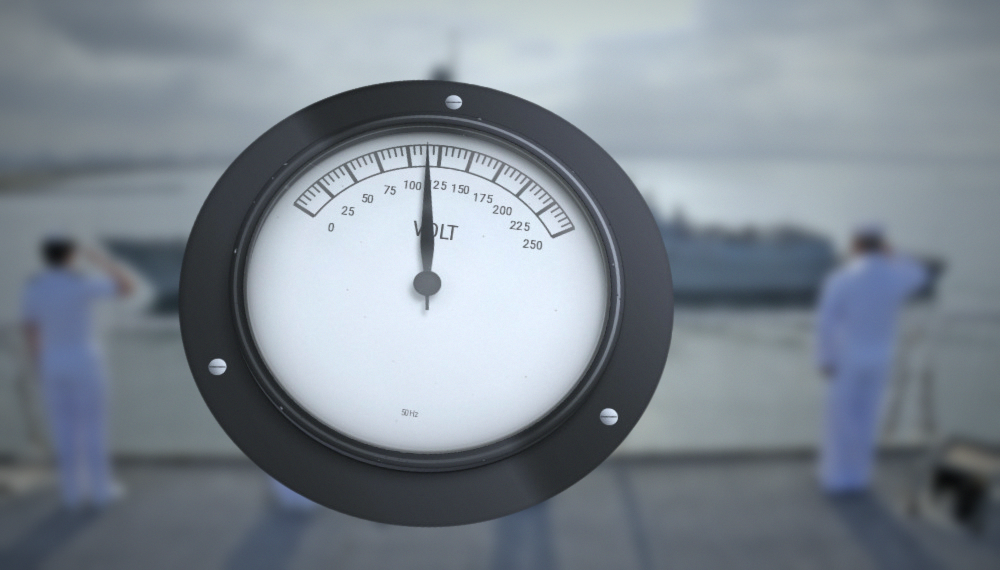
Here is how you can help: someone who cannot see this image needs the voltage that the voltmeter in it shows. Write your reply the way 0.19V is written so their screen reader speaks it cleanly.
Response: 115V
